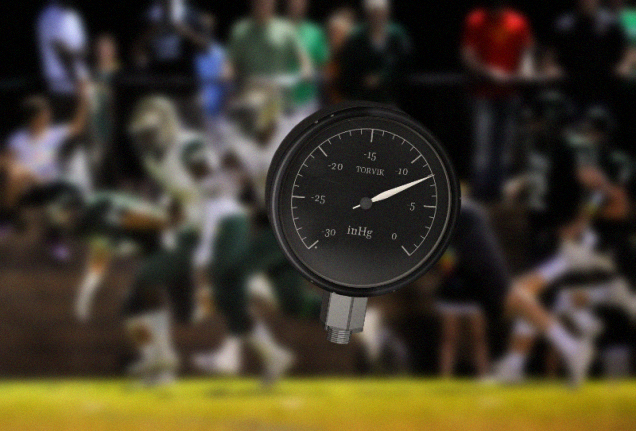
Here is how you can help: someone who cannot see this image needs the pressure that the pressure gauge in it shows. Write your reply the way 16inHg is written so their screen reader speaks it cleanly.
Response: -8inHg
